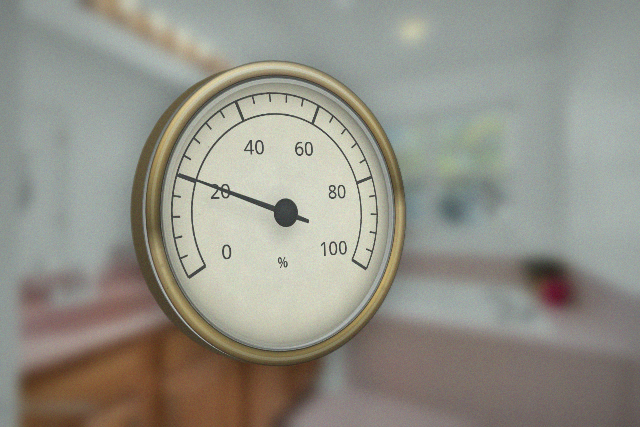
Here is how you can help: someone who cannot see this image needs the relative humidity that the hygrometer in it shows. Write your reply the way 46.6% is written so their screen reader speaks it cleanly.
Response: 20%
